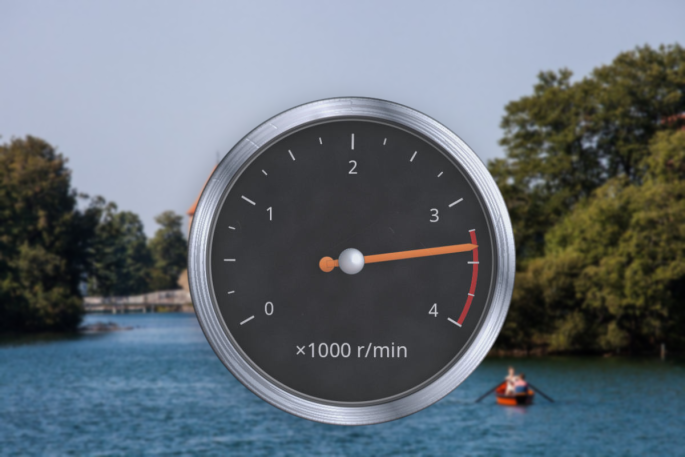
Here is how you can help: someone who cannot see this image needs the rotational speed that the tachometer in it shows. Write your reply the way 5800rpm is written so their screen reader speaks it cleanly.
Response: 3375rpm
